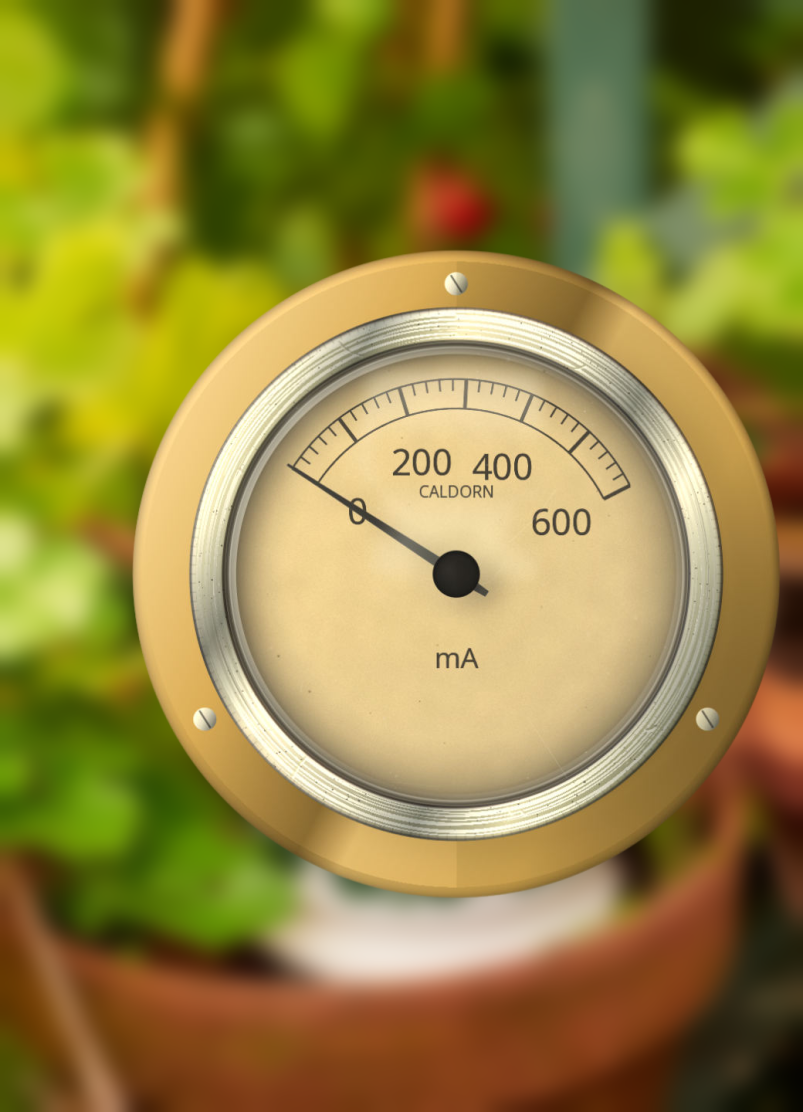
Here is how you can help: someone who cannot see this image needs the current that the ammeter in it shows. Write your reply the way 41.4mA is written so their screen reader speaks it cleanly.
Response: 0mA
